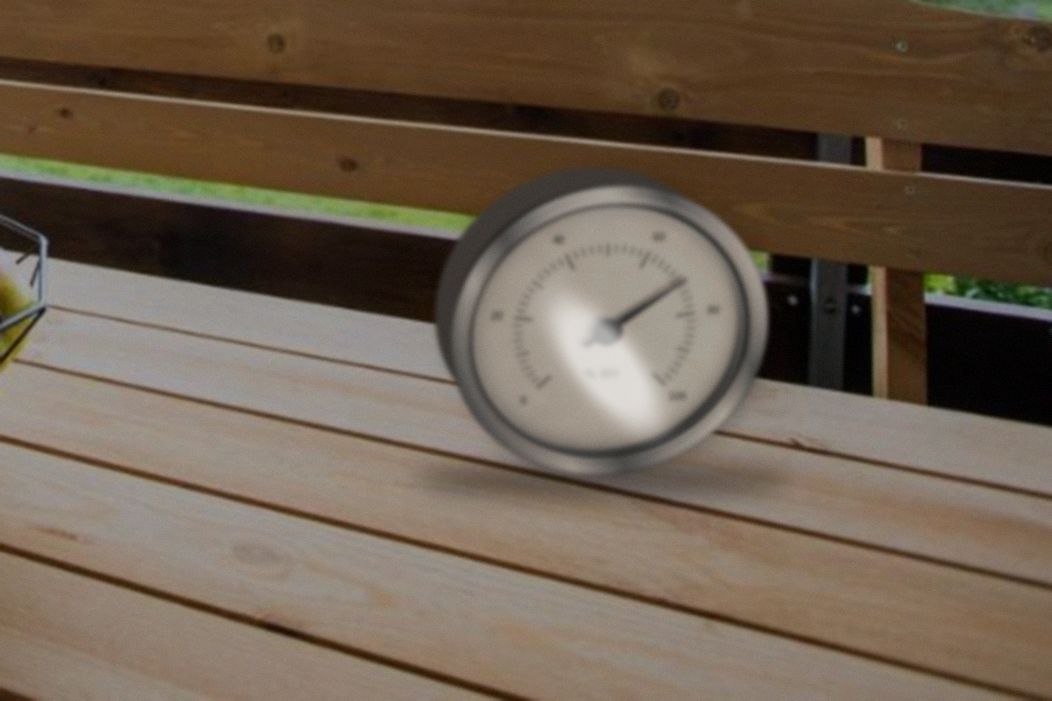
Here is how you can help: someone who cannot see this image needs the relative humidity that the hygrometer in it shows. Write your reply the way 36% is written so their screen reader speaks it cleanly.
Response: 70%
